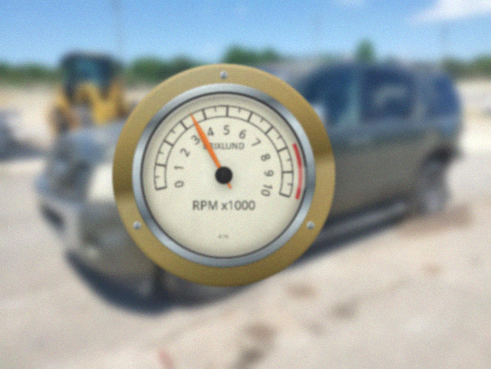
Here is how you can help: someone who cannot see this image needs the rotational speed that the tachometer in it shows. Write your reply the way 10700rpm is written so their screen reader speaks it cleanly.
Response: 3500rpm
